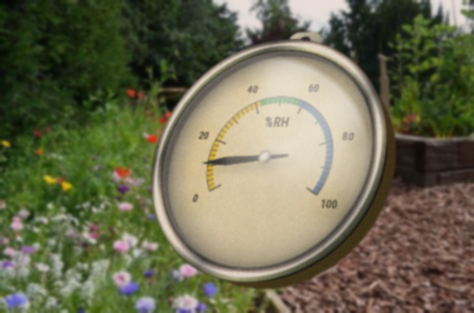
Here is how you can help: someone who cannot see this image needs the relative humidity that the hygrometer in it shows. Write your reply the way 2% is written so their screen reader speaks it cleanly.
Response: 10%
